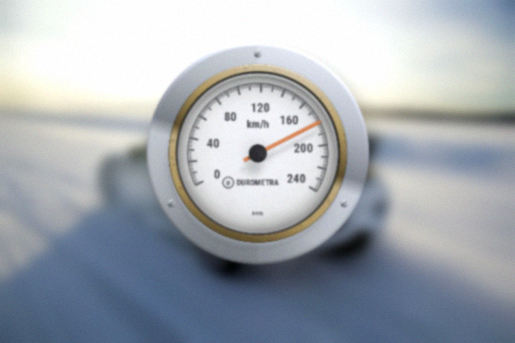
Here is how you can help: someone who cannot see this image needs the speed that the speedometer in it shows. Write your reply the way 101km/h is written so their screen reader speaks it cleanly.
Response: 180km/h
